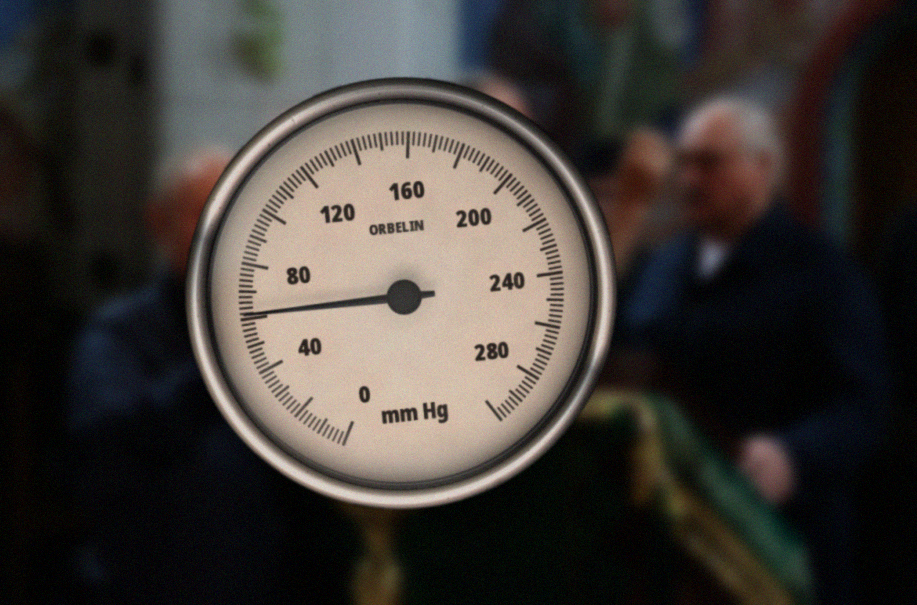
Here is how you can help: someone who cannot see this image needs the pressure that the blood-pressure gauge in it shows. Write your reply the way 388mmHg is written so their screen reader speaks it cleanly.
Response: 62mmHg
